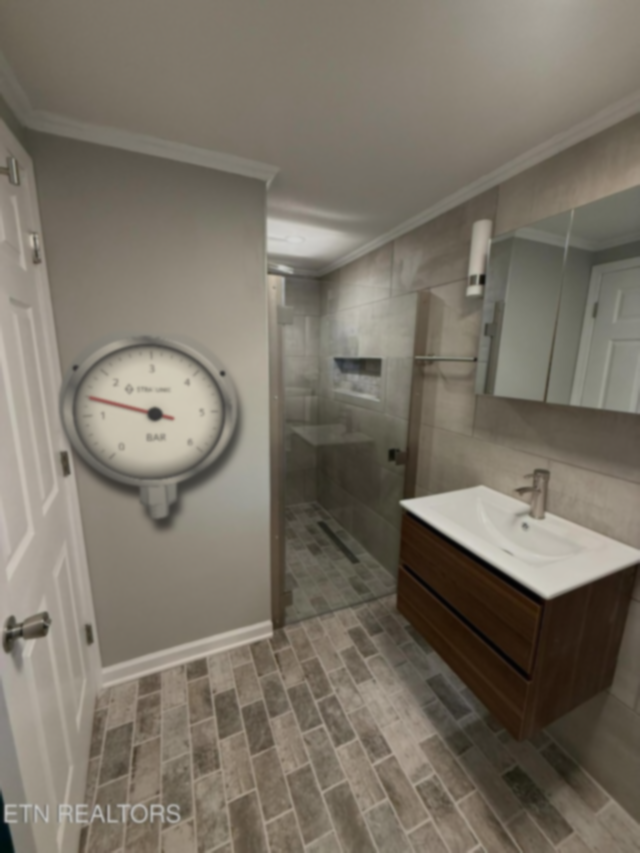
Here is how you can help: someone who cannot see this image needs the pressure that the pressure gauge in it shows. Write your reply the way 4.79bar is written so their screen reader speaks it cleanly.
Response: 1.4bar
